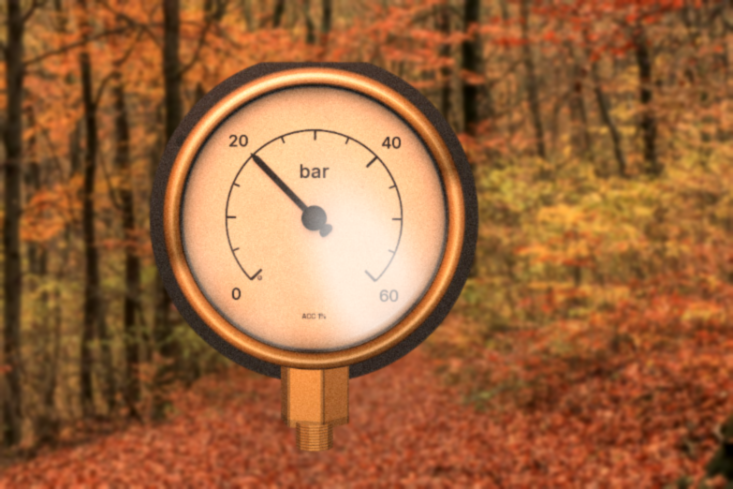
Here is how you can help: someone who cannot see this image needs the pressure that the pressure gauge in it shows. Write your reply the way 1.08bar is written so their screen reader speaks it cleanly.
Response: 20bar
